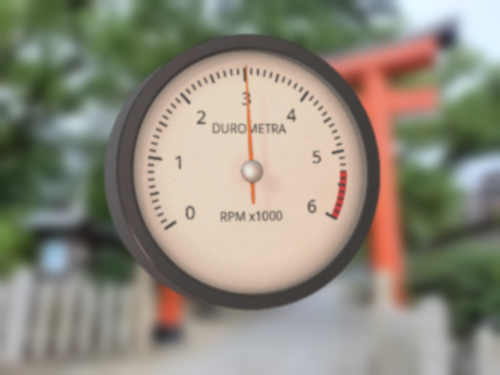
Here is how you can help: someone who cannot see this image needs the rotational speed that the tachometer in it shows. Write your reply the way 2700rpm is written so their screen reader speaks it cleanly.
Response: 3000rpm
